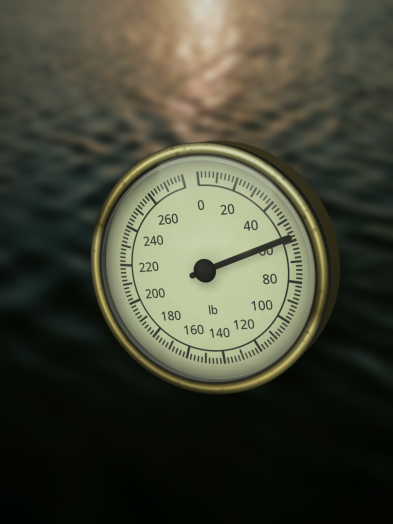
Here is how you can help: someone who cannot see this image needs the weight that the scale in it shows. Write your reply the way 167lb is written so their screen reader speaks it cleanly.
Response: 58lb
